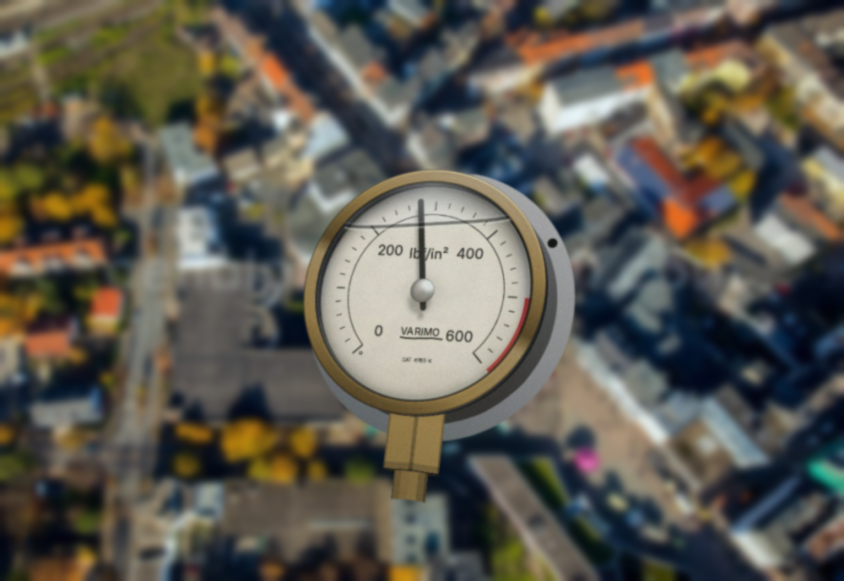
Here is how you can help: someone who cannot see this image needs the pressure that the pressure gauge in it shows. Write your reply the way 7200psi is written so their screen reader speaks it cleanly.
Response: 280psi
